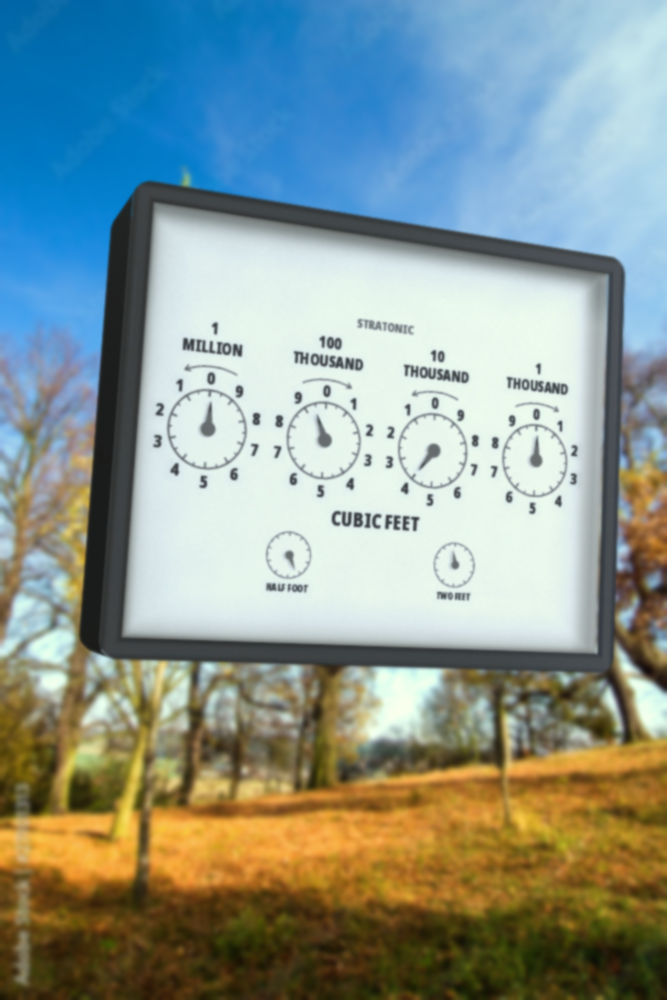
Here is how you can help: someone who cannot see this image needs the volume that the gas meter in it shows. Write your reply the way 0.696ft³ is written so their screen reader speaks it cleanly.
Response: 994000ft³
